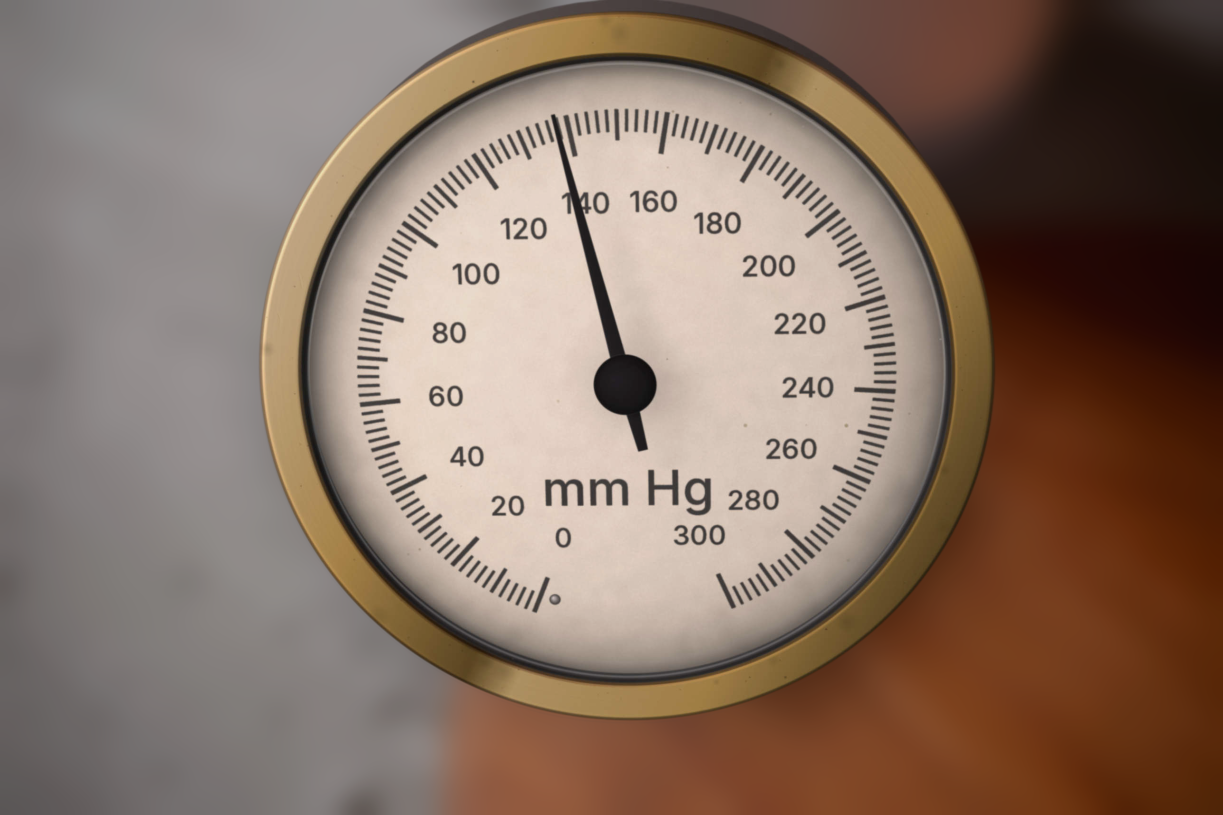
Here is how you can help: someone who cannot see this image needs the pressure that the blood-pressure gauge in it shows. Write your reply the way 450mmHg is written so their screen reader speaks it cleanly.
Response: 138mmHg
